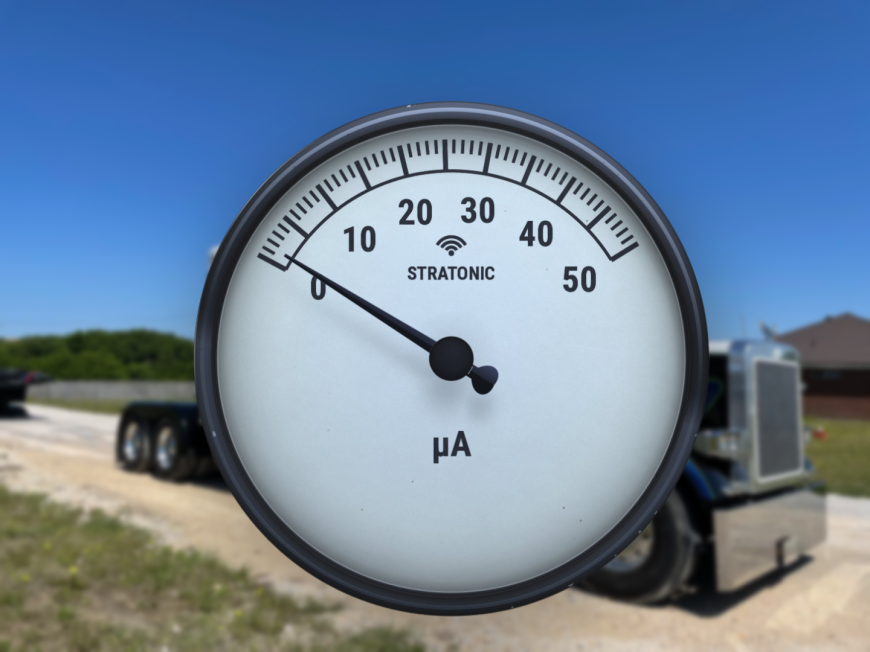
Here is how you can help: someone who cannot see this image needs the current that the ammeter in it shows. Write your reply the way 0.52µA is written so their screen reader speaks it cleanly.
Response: 1.5µA
